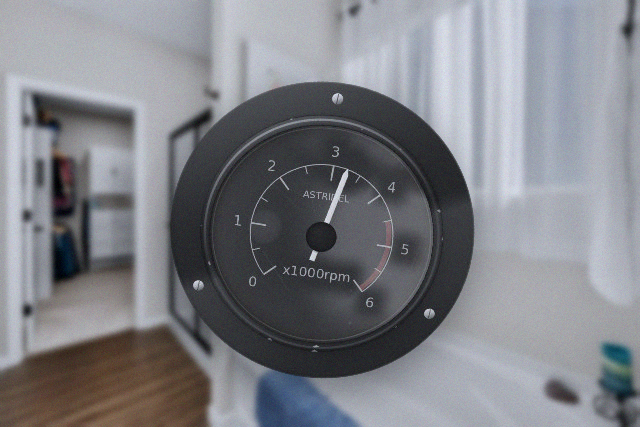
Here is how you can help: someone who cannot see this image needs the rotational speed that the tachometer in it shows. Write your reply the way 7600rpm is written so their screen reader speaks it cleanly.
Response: 3250rpm
